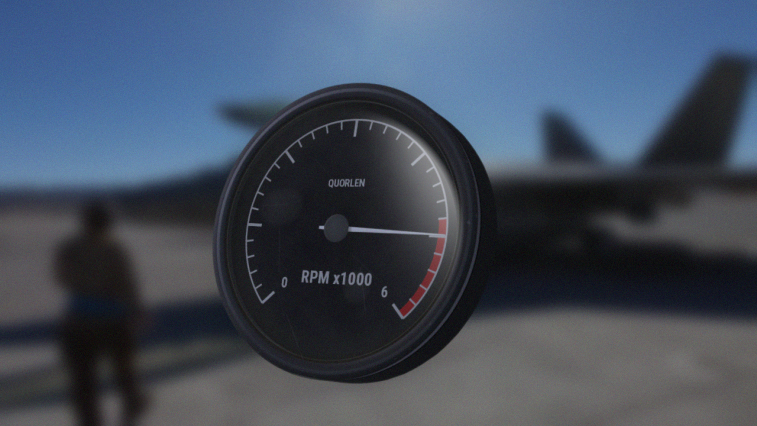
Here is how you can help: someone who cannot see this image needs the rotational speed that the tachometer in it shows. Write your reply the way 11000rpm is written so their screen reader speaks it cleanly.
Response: 5000rpm
